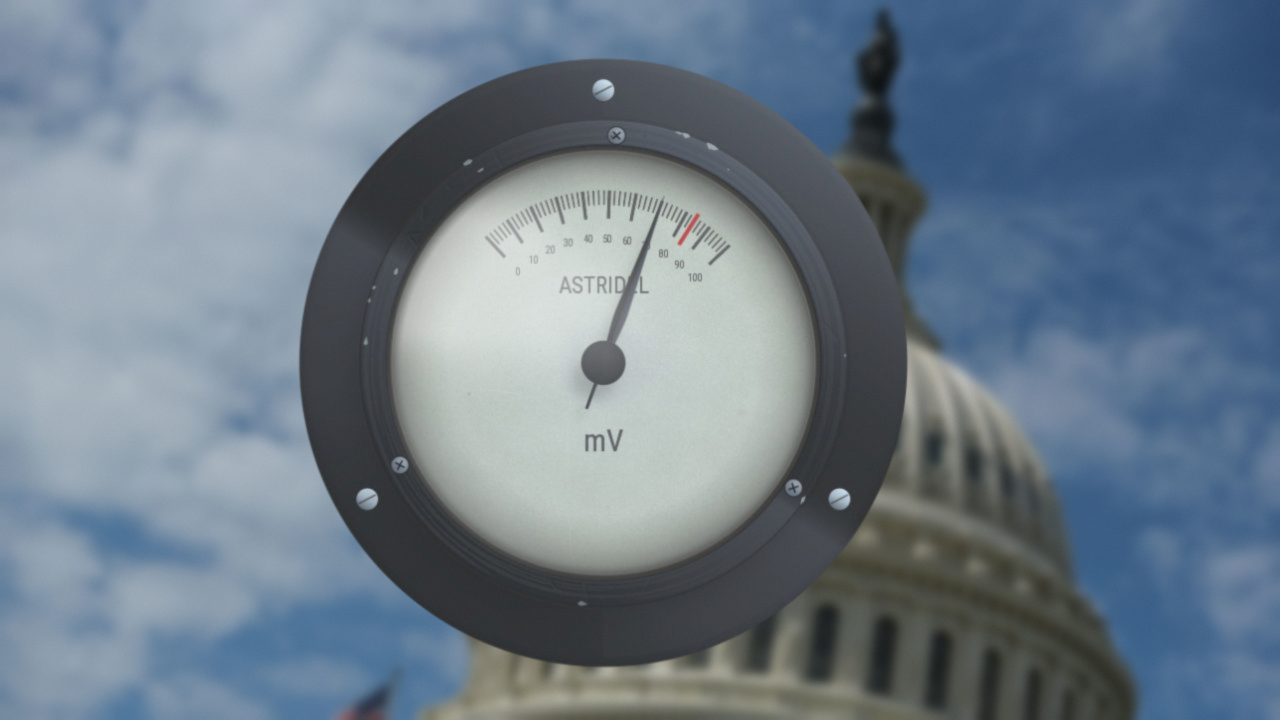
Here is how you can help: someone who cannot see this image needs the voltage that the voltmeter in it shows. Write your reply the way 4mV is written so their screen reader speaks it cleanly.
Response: 70mV
